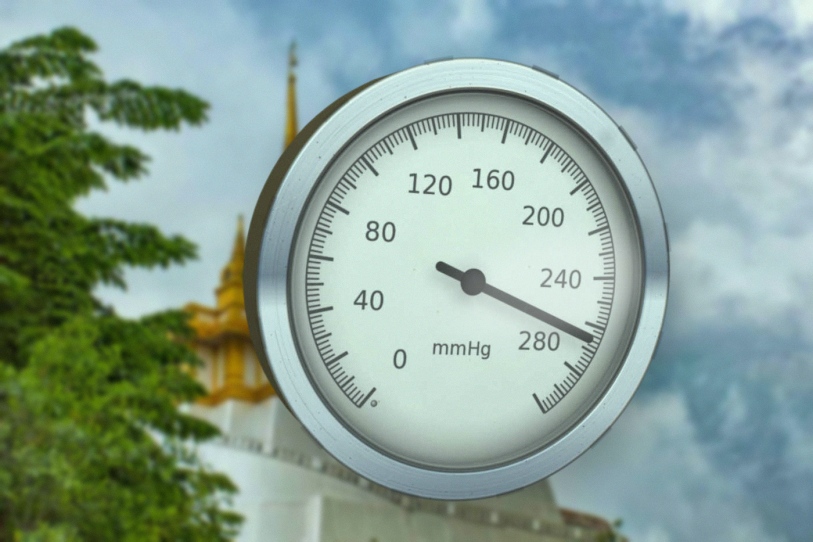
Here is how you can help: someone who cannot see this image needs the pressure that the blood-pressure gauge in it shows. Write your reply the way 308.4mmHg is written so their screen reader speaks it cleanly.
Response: 266mmHg
